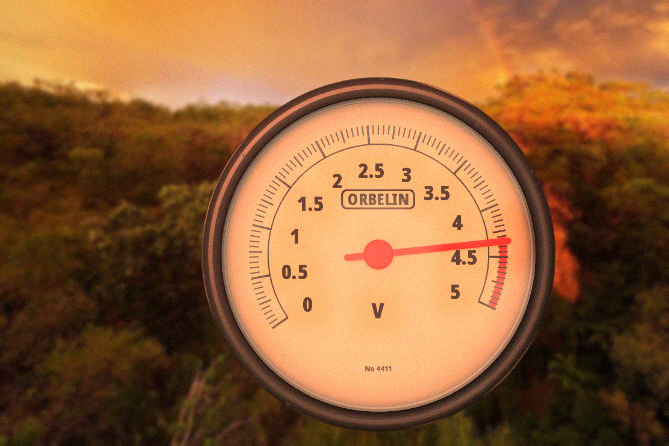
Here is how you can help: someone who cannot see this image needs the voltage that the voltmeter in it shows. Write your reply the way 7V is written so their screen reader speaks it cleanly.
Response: 4.35V
